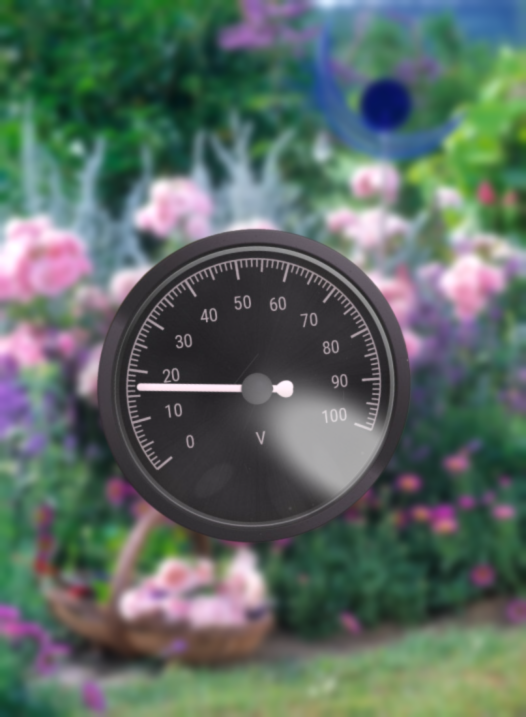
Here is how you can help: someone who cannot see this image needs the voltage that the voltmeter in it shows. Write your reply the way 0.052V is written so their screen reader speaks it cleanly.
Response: 17V
